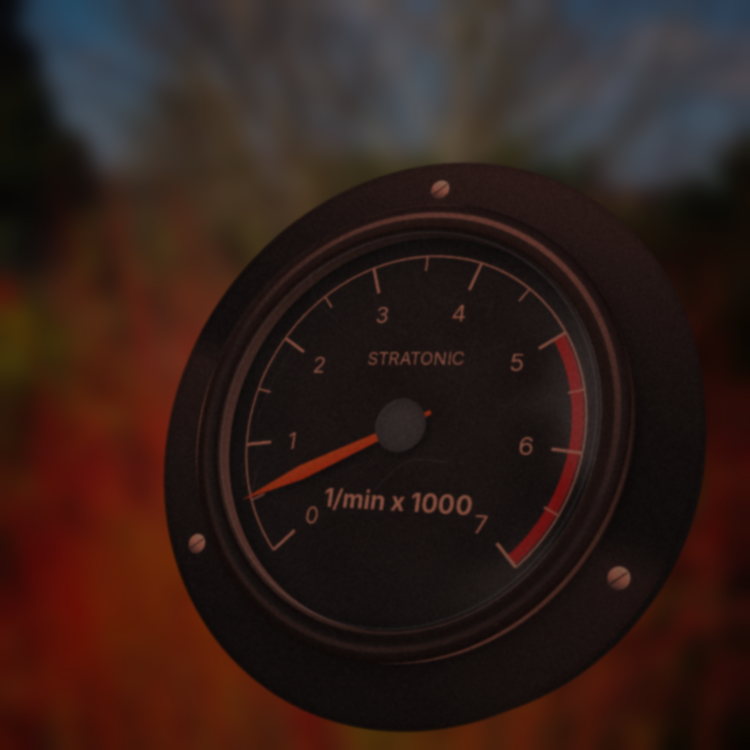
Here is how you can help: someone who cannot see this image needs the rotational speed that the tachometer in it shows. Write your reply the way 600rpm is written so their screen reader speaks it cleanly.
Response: 500rpm
